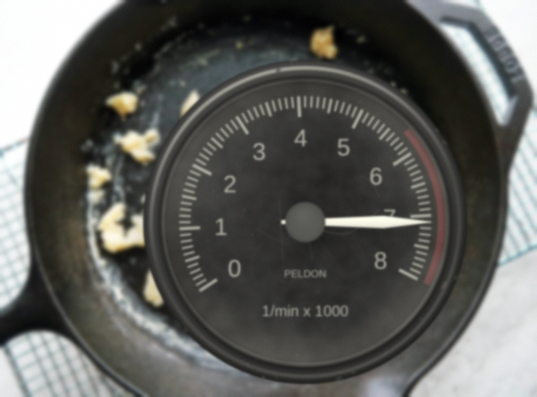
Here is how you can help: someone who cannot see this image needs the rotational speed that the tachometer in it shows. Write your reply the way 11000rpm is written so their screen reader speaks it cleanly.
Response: 7100rpm
